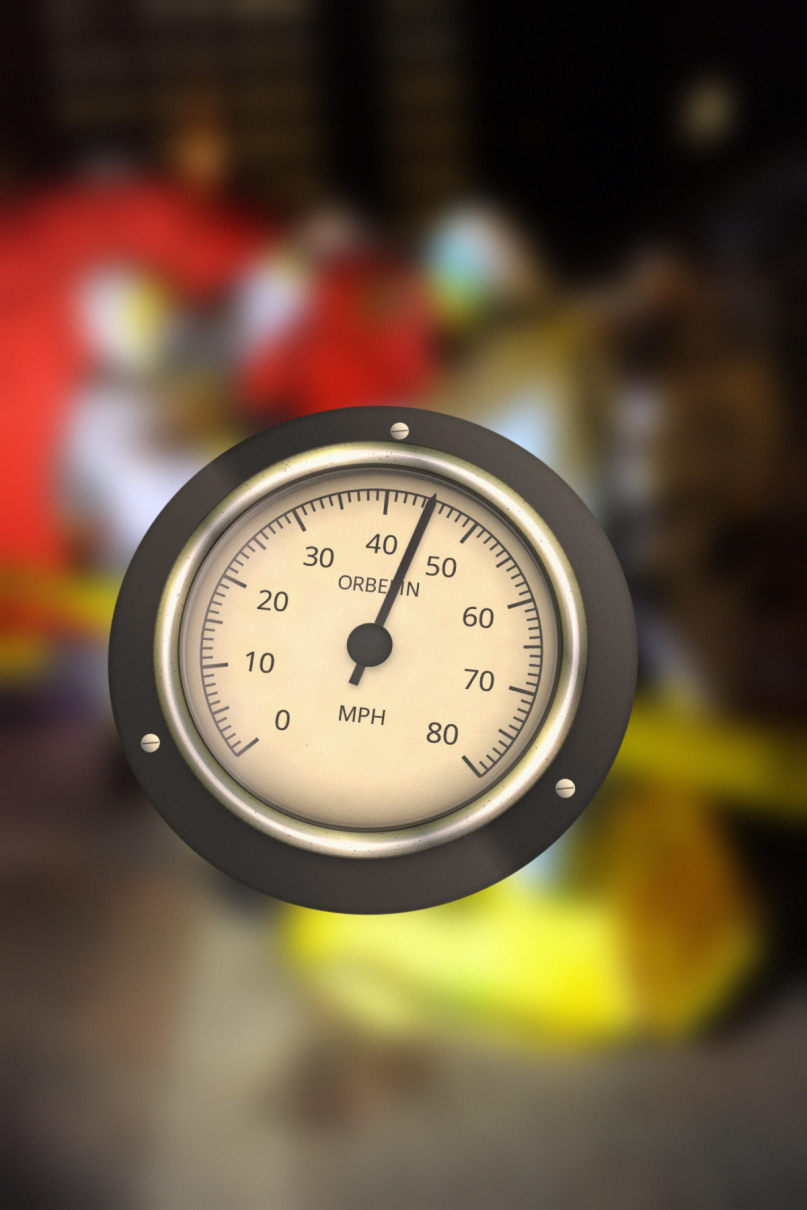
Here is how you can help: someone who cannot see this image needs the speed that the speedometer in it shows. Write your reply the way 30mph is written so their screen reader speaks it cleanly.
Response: 45mph
